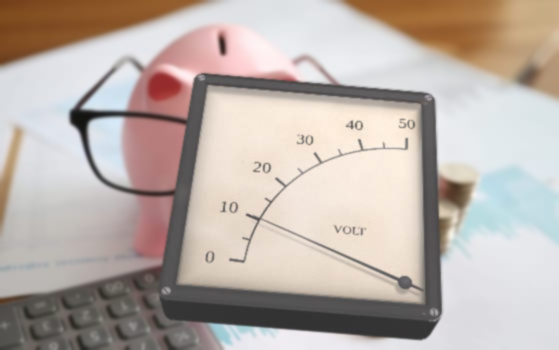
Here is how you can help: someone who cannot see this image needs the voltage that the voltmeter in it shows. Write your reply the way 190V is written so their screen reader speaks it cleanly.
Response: 10V
